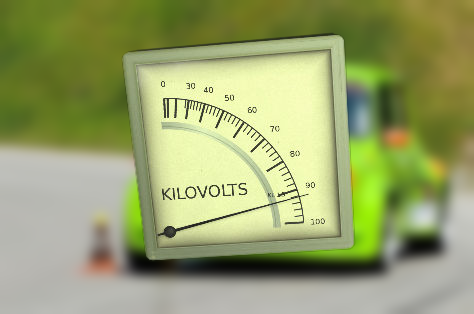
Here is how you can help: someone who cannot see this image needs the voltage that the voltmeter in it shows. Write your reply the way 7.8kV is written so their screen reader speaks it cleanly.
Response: 92kV
